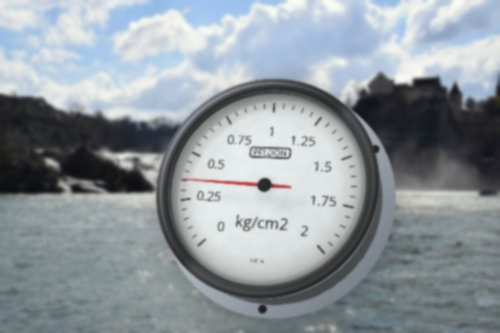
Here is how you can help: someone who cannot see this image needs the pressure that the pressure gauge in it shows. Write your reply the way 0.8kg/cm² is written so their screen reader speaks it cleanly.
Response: 0.35kg/cm²
